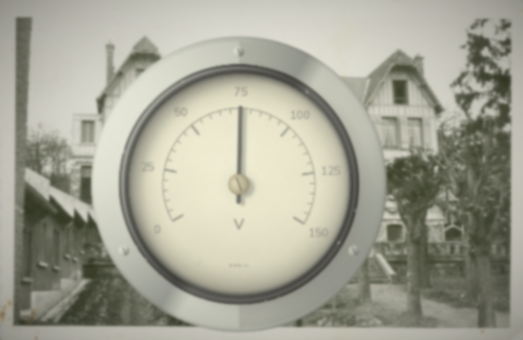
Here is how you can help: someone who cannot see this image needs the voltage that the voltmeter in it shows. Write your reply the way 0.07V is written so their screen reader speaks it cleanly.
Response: 75V
